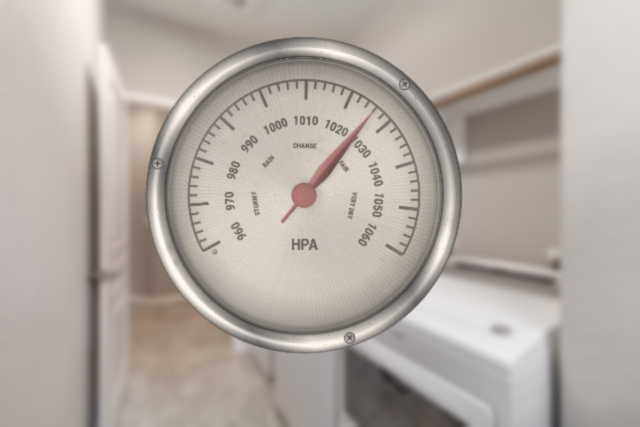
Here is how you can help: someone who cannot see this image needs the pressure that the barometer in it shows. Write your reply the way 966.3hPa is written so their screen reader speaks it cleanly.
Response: 1026hPa
